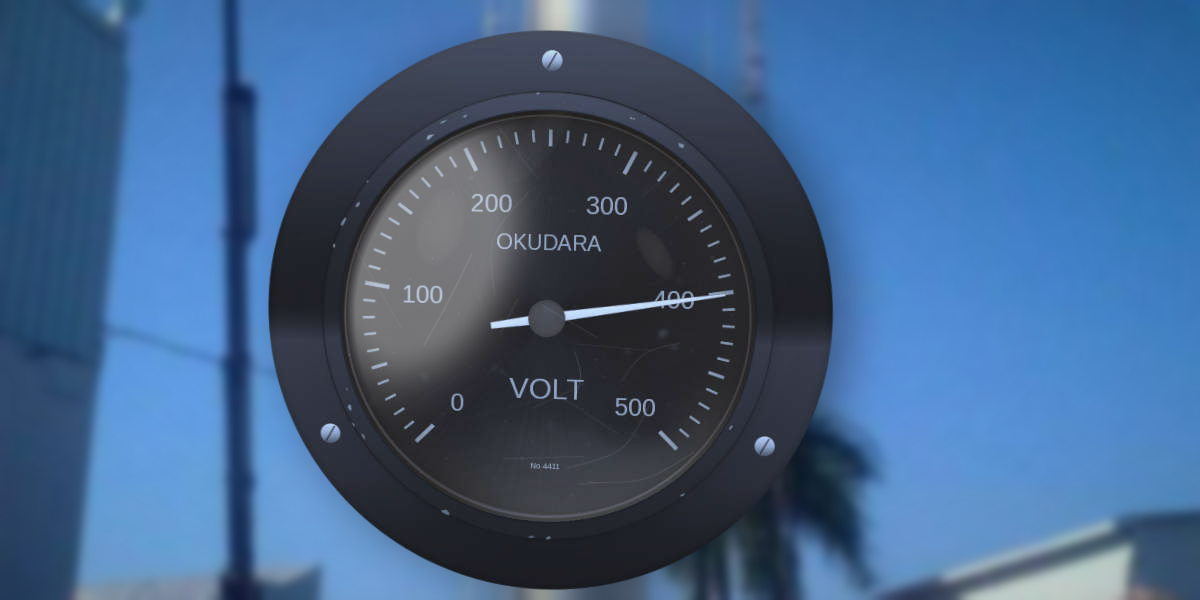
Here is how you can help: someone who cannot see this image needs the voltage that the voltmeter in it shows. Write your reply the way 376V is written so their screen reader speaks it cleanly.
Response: 400V
